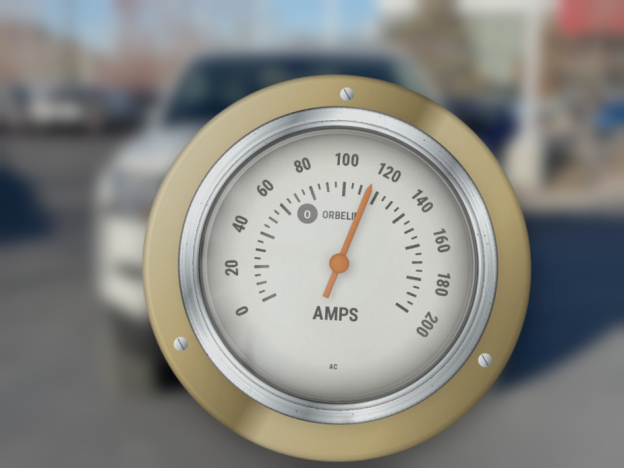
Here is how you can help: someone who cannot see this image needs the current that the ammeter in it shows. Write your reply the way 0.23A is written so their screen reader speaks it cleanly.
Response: 115A
